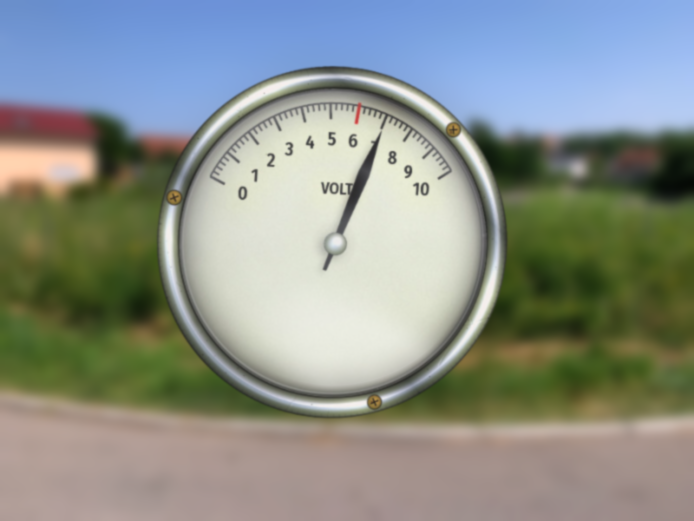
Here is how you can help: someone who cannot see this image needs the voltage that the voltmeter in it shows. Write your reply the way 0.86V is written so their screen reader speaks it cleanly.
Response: 7V
